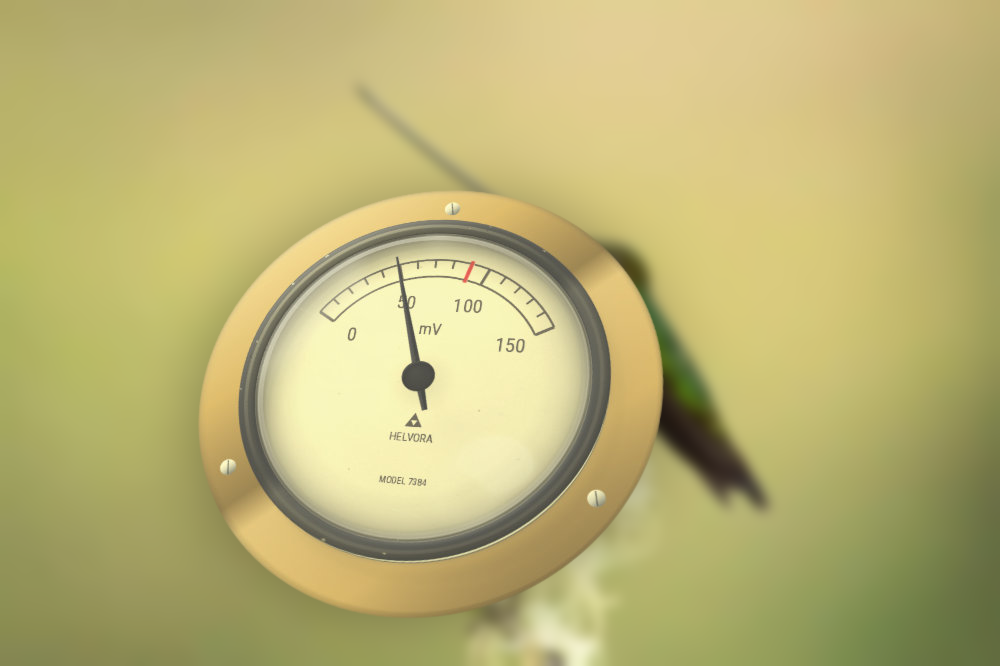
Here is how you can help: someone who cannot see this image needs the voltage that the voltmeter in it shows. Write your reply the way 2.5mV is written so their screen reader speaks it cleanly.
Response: 50mV
